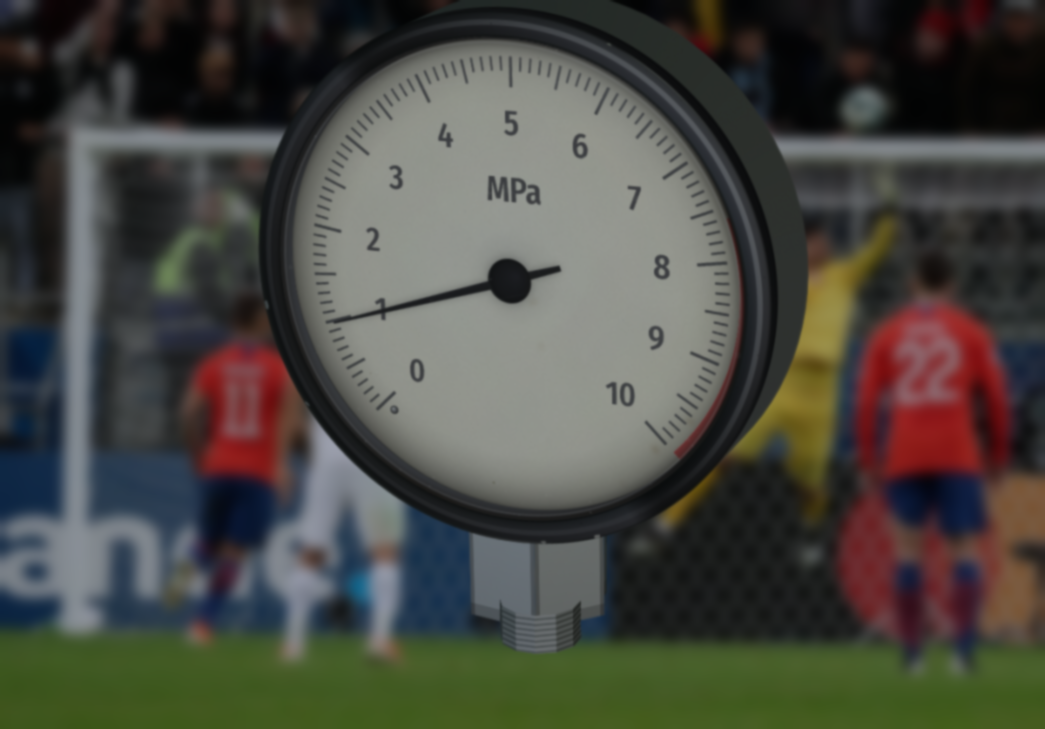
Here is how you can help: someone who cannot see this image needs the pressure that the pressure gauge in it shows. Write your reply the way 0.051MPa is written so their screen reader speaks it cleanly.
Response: 1MPa
